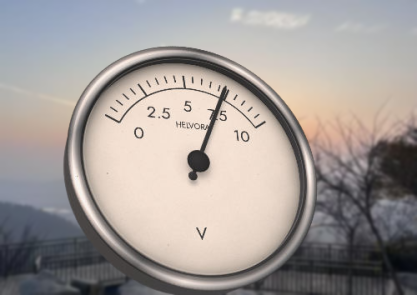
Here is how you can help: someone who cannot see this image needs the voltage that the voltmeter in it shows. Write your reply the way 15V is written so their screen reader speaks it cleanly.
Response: 7.25V
